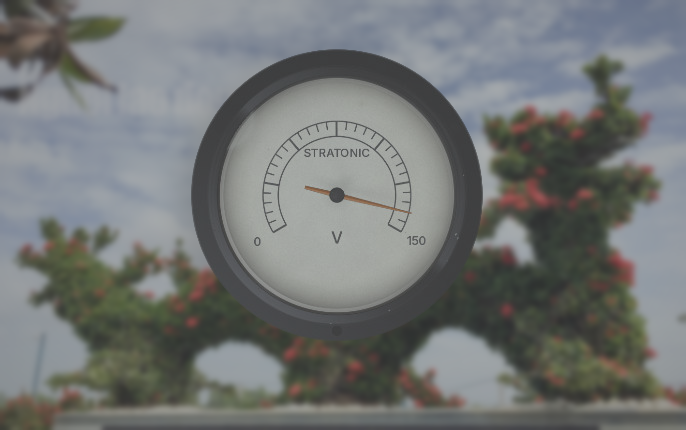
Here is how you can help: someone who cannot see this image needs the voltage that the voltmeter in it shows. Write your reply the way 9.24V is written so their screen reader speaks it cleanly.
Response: 140V
